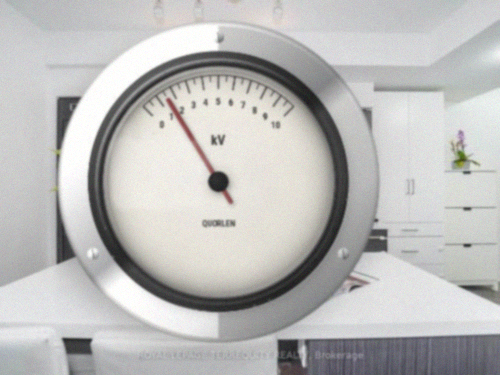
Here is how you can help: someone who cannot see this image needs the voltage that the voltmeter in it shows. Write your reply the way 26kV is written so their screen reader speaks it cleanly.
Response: 1.5kV
